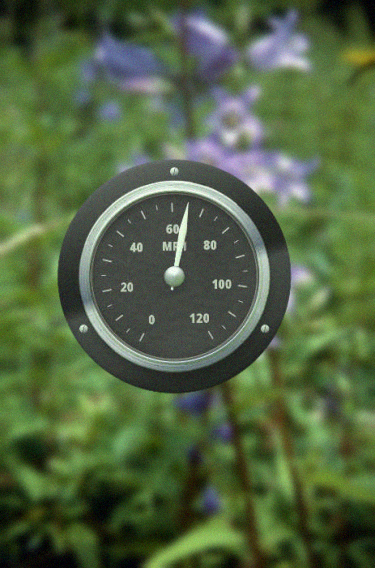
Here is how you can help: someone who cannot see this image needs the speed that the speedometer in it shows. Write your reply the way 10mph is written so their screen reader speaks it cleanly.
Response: 65mph
